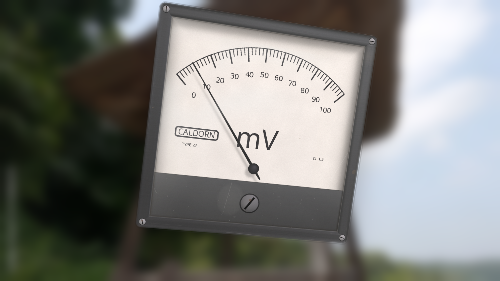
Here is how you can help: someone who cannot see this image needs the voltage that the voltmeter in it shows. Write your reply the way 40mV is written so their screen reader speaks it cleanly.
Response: 10mV
